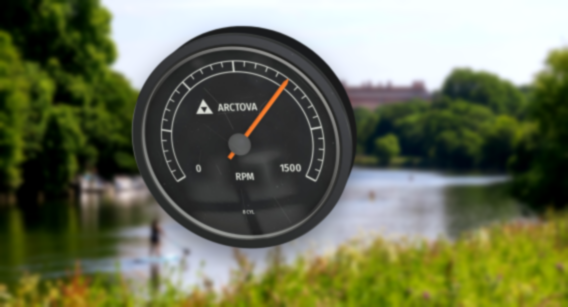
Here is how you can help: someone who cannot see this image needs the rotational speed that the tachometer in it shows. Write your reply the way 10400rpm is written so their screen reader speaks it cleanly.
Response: 1000rpm
